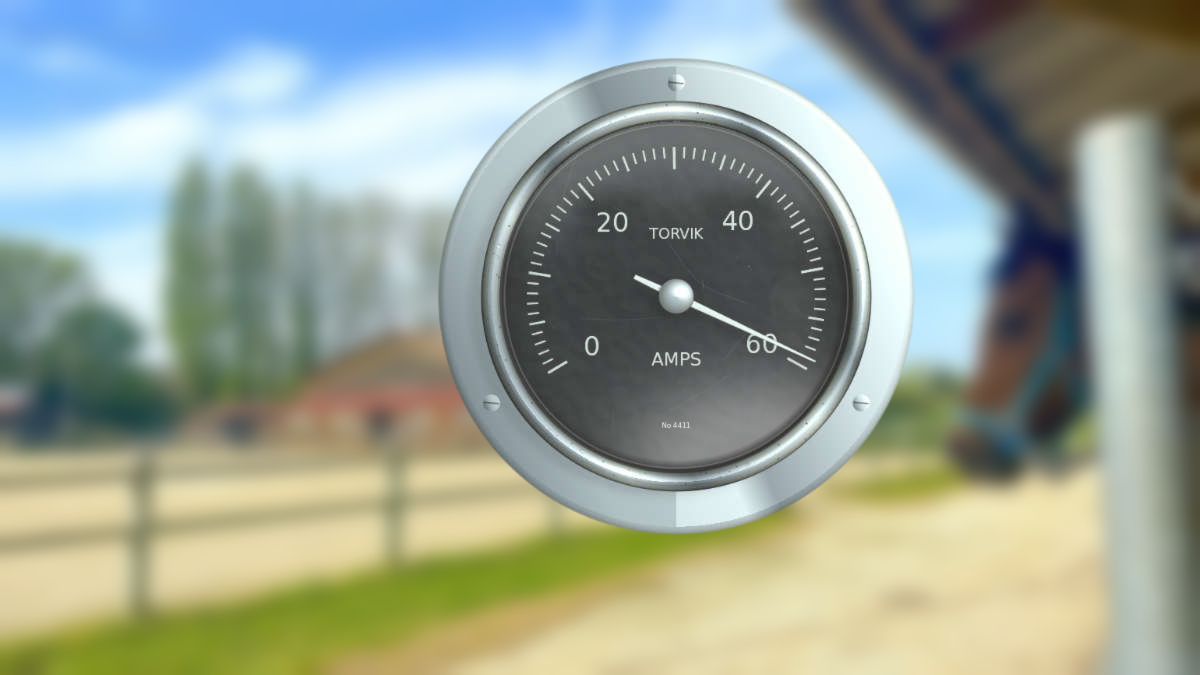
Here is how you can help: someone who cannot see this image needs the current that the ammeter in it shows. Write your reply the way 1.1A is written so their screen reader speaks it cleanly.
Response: 59A
